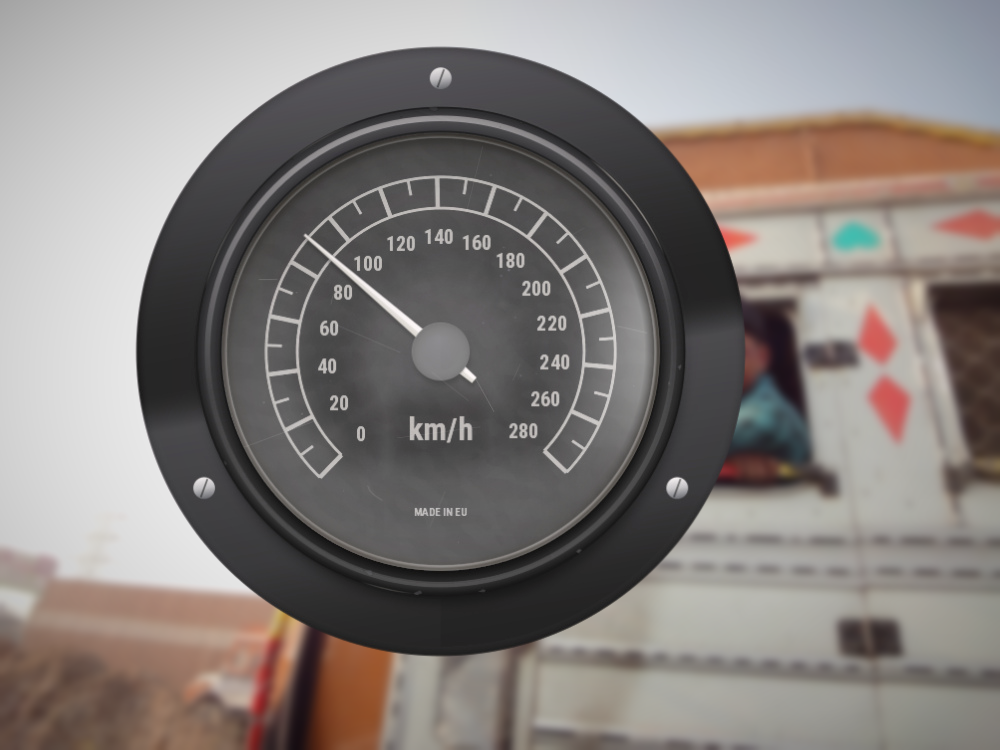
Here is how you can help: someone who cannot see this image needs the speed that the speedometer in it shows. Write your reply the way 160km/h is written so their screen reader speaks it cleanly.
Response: 90km/h
